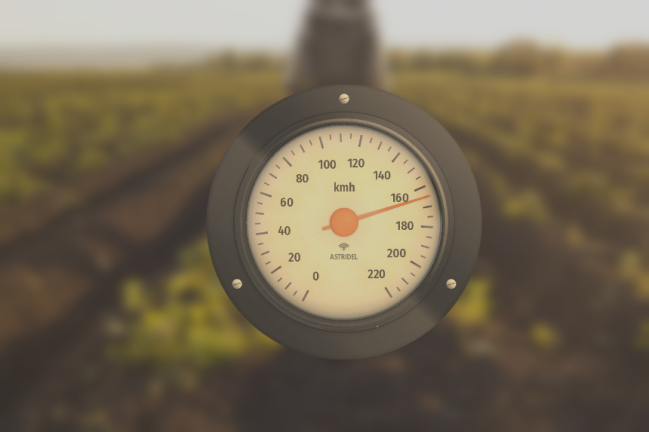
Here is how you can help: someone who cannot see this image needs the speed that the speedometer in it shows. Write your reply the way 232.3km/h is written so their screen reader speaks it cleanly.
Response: 165km/h
